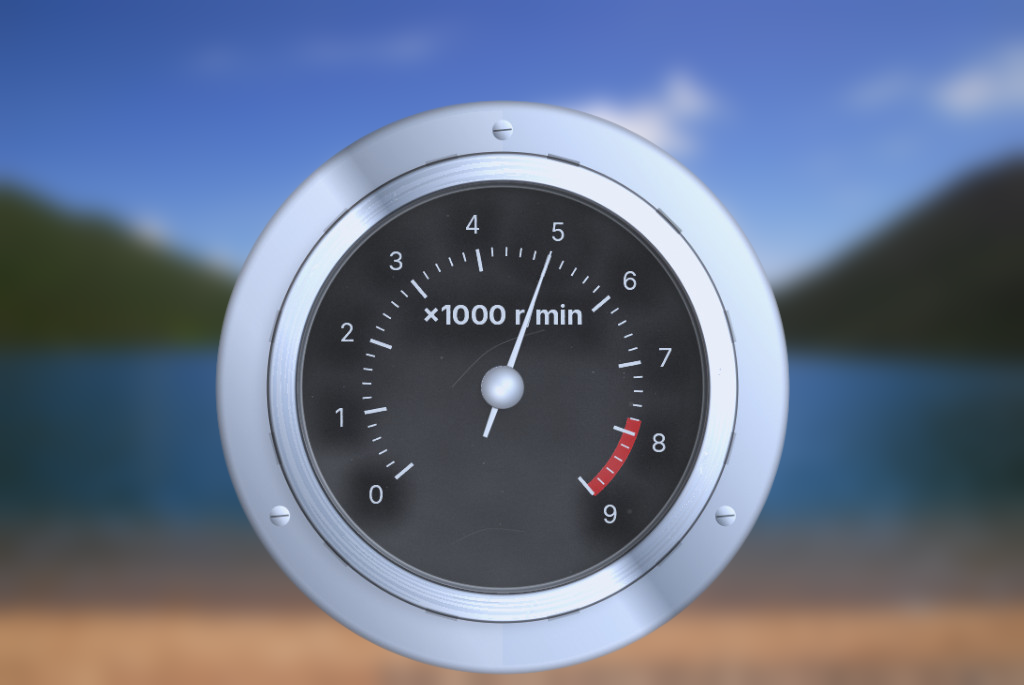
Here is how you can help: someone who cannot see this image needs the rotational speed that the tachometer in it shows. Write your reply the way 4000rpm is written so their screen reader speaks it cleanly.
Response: 5000rpm
